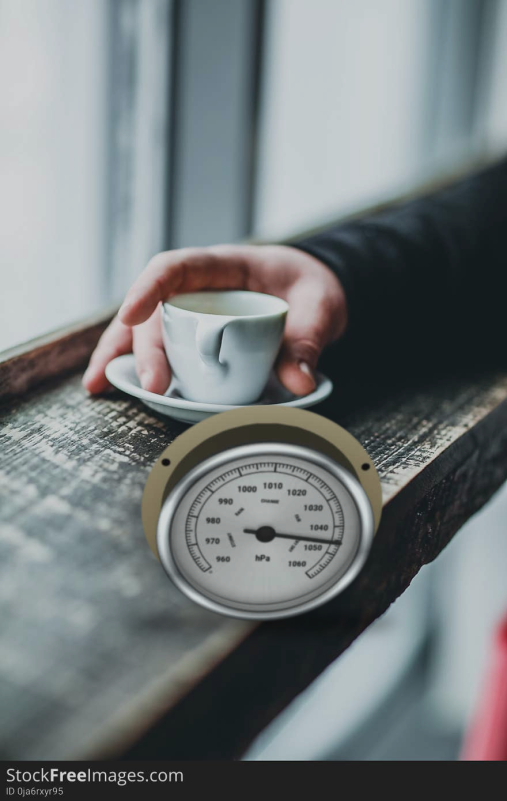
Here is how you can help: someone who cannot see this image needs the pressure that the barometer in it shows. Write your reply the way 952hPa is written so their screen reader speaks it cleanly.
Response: 1045hPa
